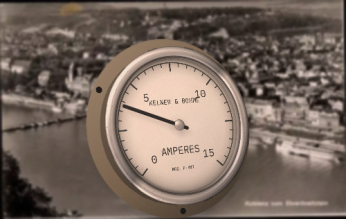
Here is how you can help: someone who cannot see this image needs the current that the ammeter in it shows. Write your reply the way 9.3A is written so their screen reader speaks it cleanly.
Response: 3.75A
